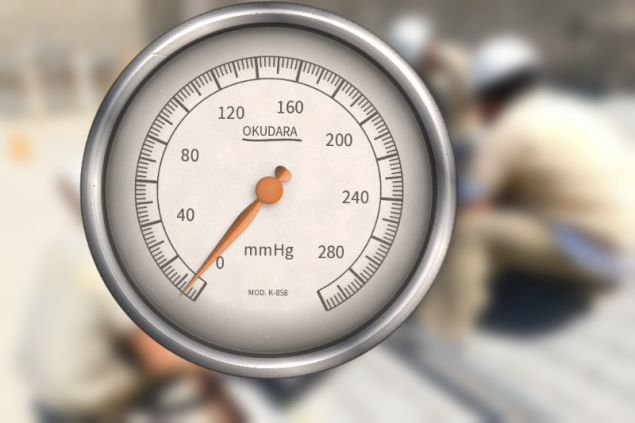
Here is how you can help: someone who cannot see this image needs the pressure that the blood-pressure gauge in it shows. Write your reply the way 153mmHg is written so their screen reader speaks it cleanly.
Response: 6mmHg
